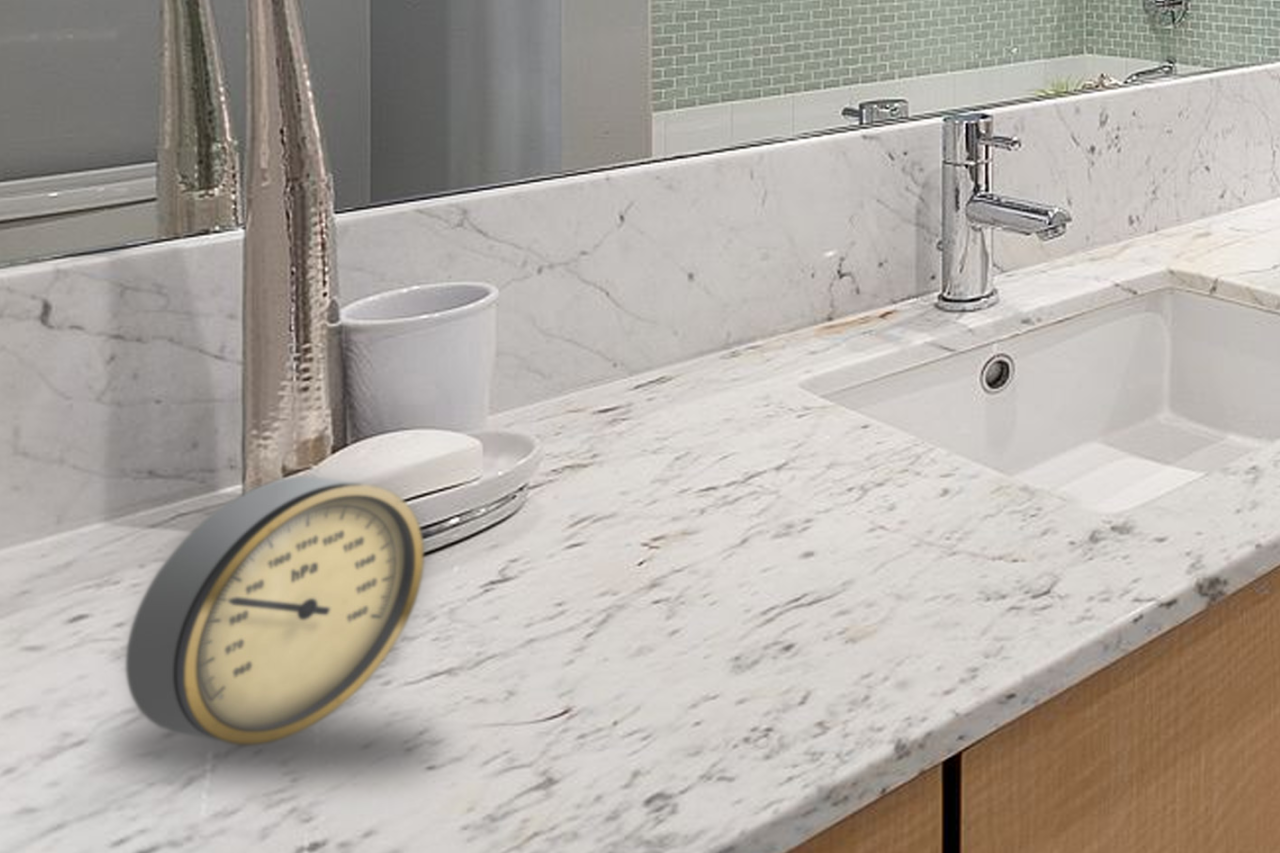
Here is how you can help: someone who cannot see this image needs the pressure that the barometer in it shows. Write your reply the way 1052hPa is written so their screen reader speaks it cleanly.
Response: 985hPa
